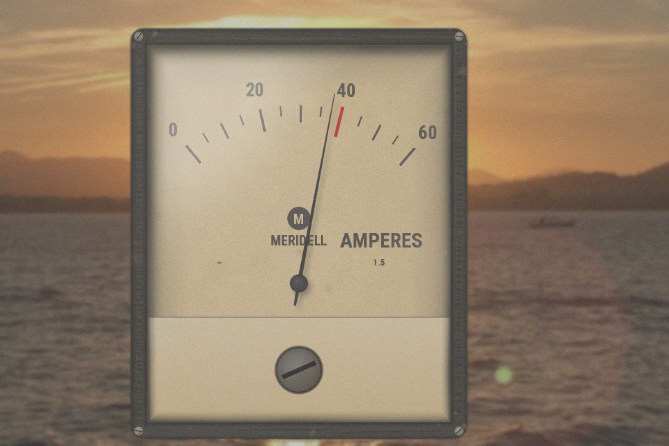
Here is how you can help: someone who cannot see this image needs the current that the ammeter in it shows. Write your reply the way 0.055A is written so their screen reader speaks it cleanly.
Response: 37.5A
